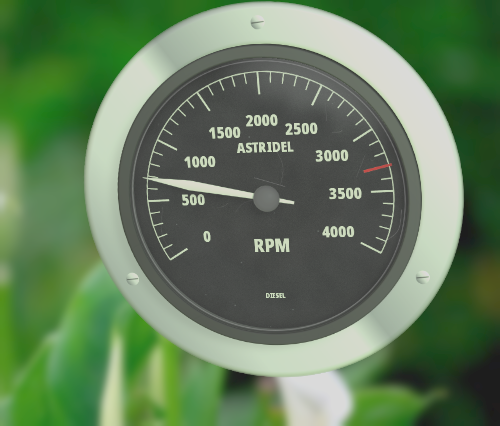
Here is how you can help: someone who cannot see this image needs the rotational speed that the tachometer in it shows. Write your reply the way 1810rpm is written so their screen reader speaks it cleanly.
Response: 700rpm
